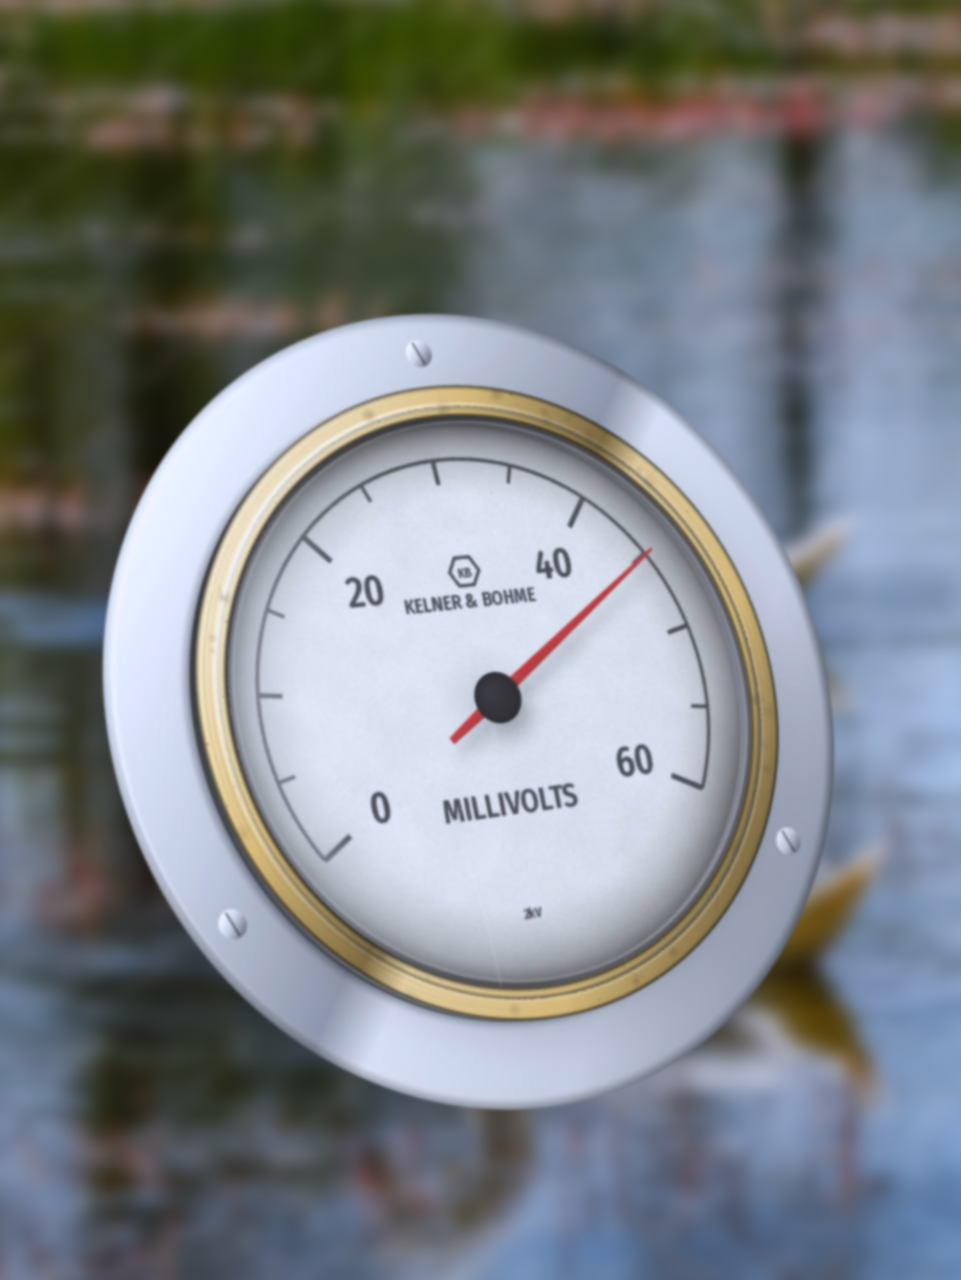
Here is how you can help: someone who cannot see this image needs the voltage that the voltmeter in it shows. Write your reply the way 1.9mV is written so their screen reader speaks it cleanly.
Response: 45mV
